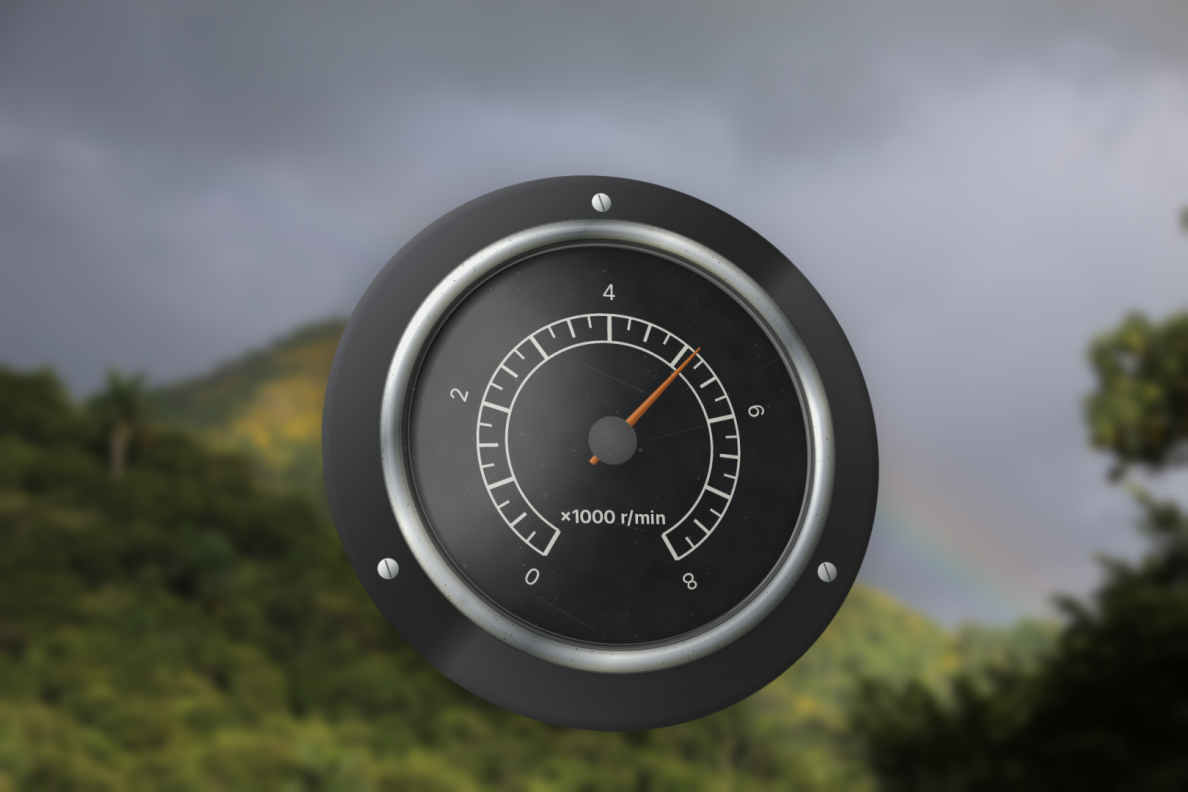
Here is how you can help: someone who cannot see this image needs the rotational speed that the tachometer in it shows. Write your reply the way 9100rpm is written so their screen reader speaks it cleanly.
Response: 5125rpm
